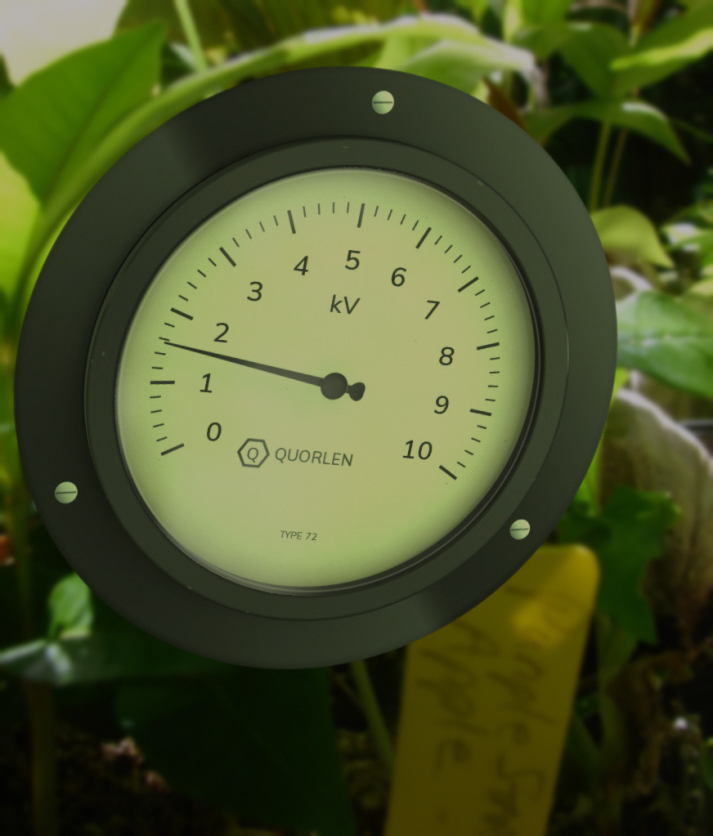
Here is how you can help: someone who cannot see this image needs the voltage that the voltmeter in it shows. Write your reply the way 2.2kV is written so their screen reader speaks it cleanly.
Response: 1.6kV
